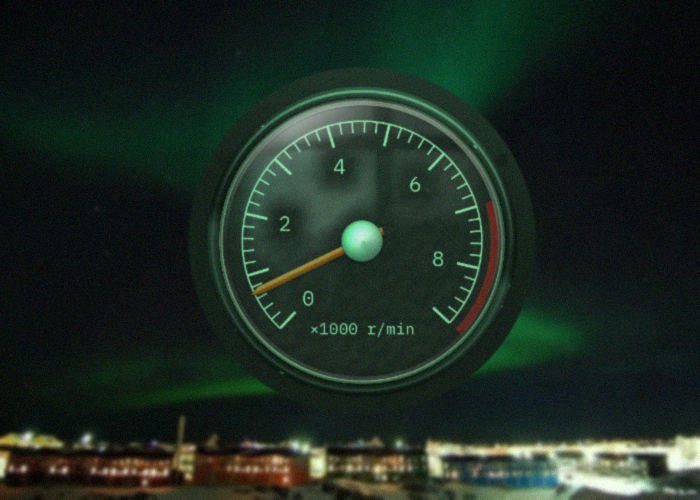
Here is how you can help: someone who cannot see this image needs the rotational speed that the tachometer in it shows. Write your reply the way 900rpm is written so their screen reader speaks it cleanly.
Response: 700rpm
